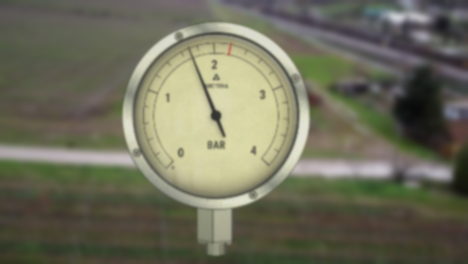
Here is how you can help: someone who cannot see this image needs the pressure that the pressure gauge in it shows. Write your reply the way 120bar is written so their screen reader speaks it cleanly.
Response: 1.7bar
